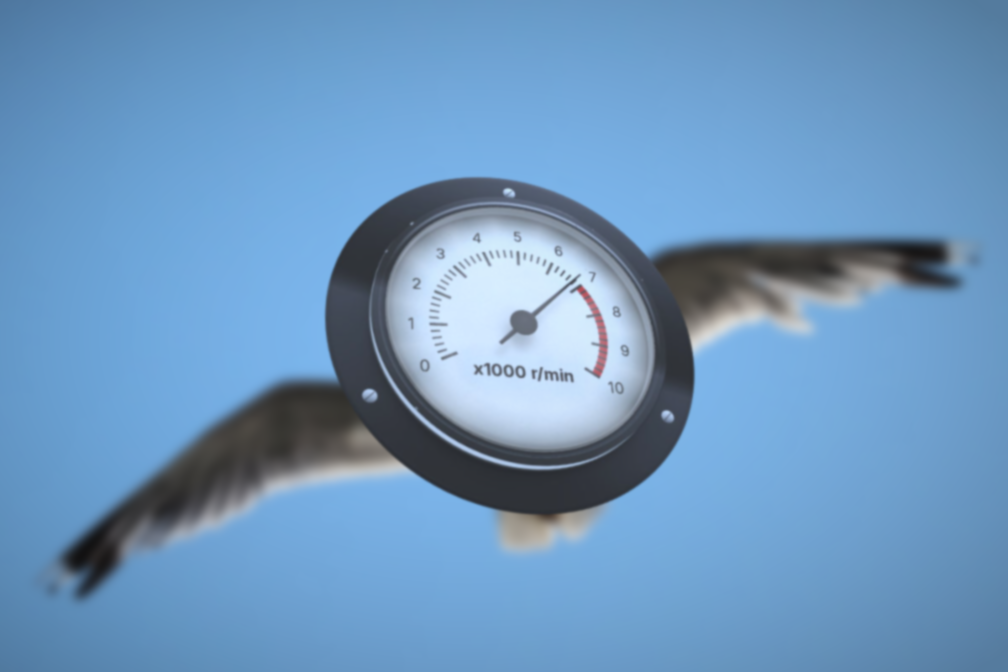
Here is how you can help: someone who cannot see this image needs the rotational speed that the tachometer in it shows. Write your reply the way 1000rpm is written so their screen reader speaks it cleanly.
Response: 6800rpm
